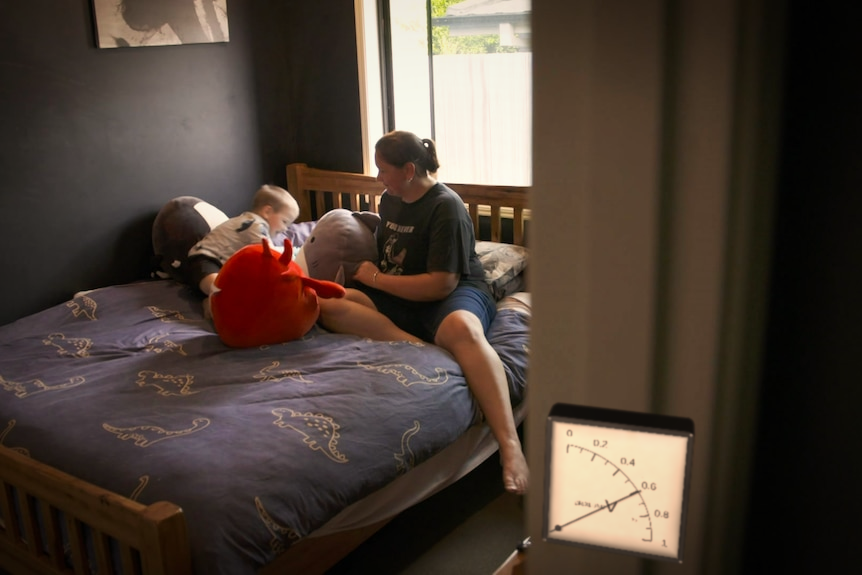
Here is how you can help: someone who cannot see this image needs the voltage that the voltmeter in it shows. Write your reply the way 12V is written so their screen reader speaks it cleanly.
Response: 0.6V
